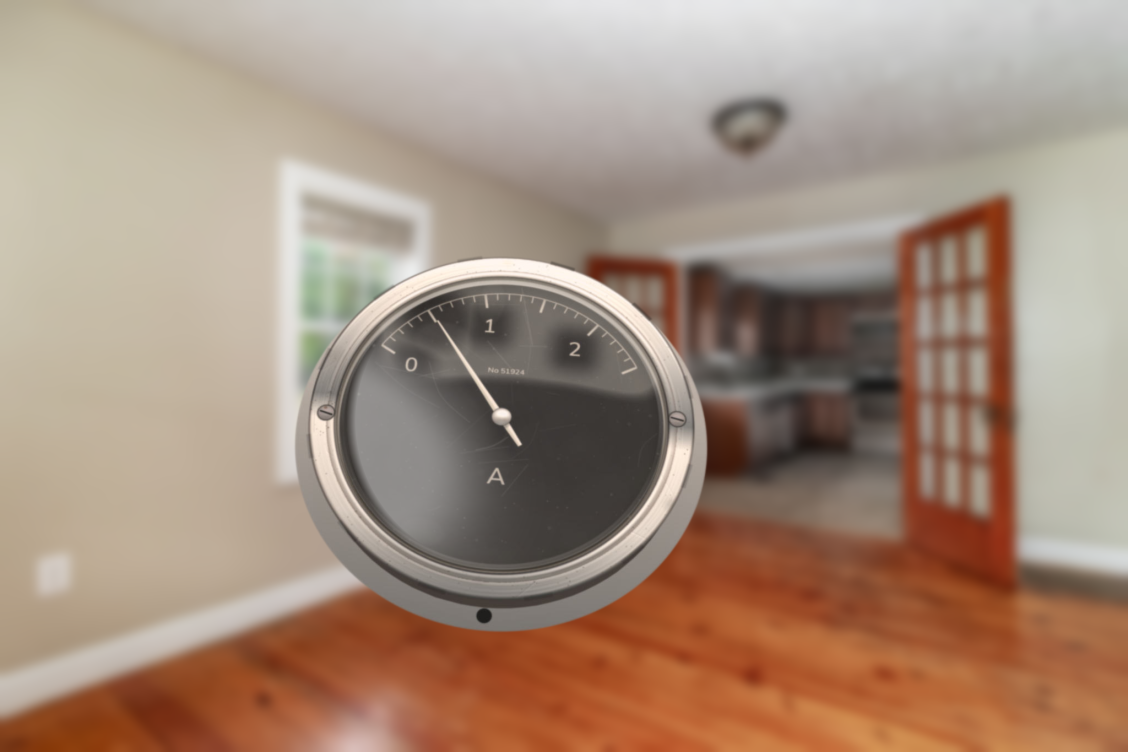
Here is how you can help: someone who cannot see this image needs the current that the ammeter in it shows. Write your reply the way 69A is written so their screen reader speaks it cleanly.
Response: 0.5A
